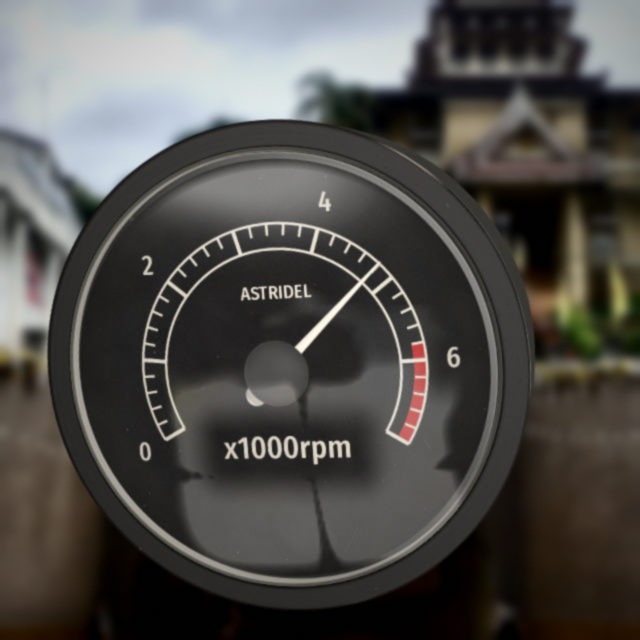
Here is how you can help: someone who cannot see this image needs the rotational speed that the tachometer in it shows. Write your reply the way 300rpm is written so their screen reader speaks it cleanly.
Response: 4800rpm
